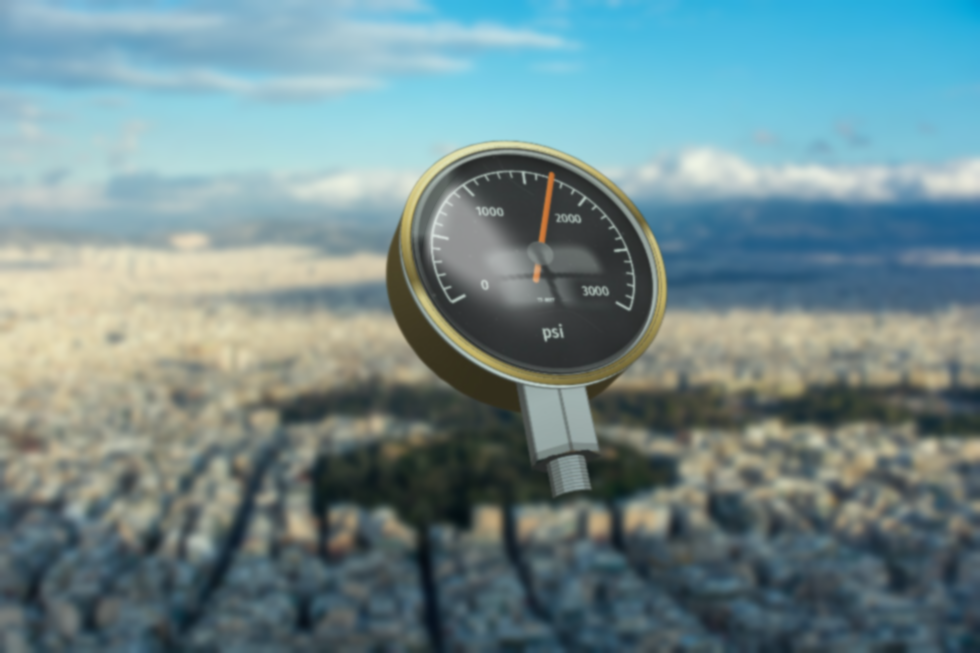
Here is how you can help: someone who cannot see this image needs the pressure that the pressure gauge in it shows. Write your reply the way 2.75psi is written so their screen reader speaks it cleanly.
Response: 1700psi
